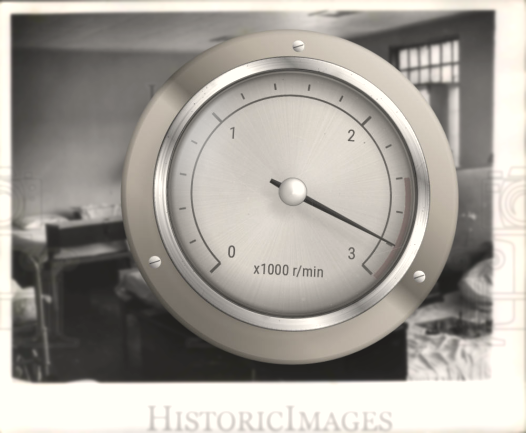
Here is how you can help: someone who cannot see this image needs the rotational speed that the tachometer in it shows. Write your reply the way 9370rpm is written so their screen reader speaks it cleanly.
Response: 2800rpm
